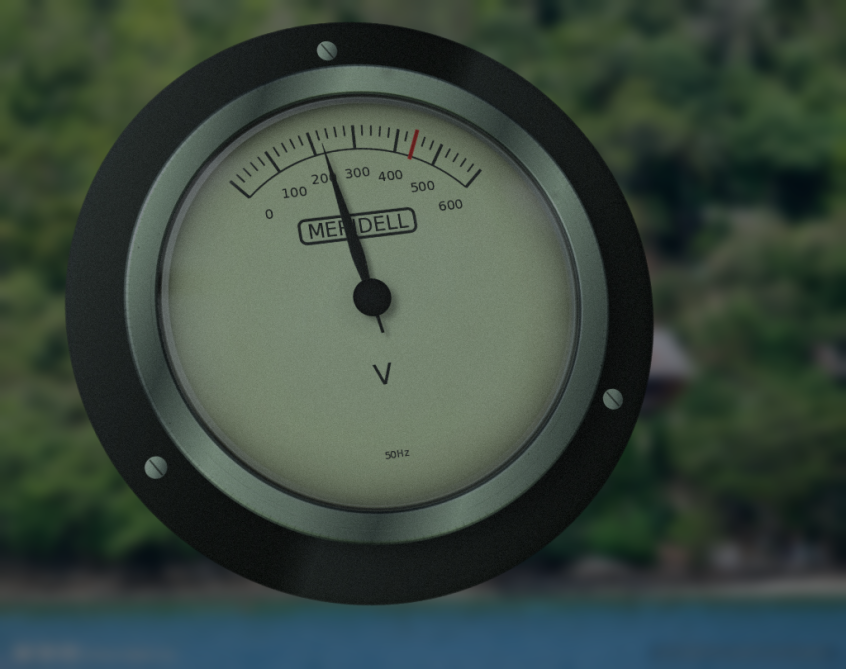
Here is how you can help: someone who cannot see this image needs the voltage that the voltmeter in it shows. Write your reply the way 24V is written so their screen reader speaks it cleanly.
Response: 220V
